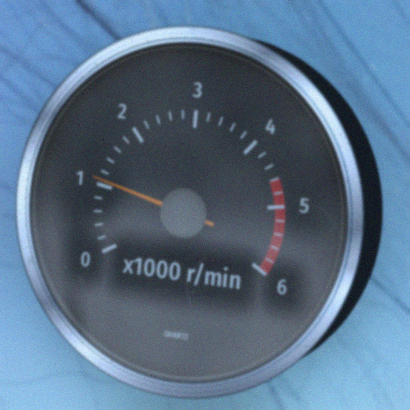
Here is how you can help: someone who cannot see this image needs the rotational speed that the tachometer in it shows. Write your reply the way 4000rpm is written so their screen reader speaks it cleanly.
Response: 1100rpm
